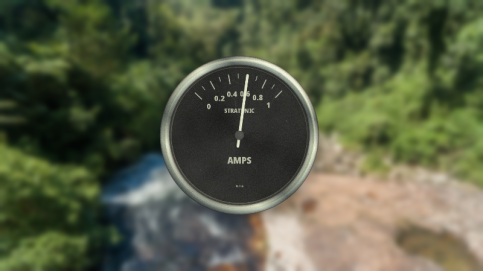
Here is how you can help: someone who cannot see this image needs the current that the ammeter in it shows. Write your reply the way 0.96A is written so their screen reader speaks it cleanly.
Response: 0.6A
